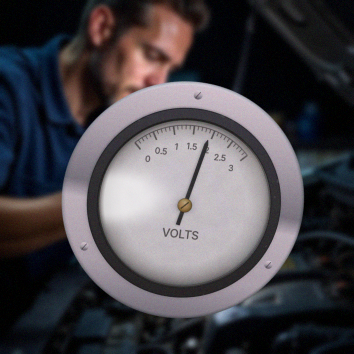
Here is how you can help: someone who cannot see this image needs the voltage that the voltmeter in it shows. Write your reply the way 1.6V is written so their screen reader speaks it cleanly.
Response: 1.9V
